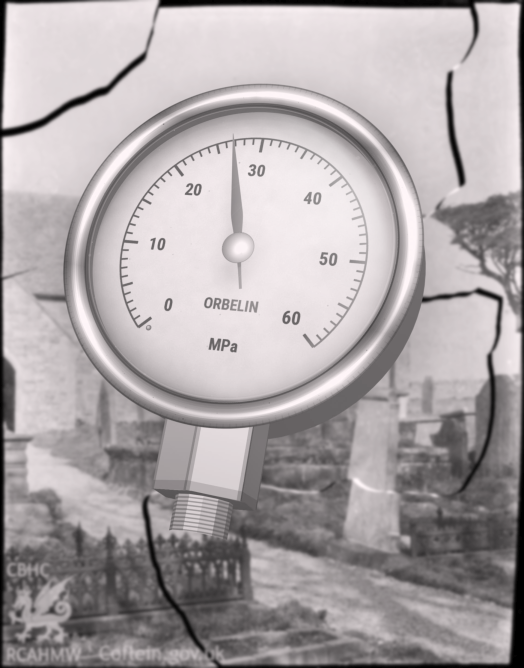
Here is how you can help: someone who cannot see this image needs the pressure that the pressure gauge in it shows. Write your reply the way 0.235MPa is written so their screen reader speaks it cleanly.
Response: 27MPa
